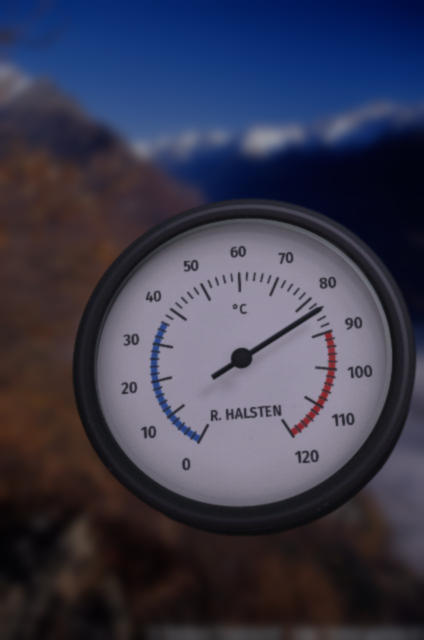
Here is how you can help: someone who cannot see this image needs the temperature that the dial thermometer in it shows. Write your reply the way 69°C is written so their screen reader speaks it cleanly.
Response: 84°C
